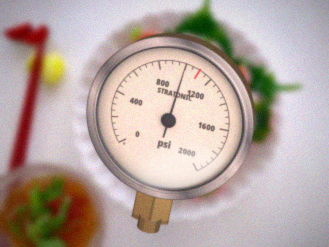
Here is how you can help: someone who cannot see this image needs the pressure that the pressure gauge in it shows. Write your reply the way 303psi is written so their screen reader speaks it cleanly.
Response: 1000psi
